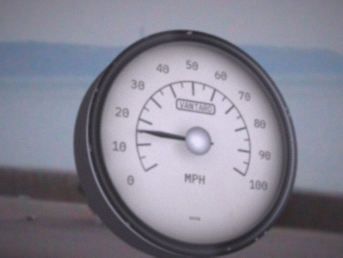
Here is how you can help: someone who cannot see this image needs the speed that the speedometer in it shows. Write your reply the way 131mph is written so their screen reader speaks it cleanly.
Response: 15mph
